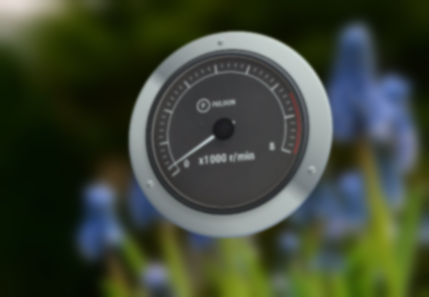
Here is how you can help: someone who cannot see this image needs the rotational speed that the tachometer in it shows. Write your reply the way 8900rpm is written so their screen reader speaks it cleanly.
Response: 200rpm
